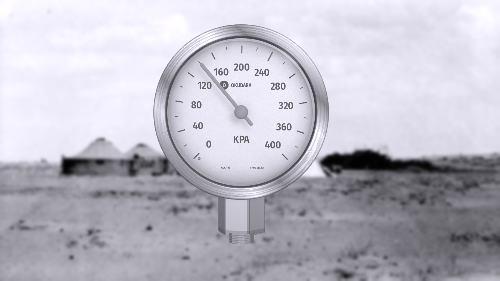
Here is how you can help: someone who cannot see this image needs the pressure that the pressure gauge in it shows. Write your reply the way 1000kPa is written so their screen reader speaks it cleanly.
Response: 140kPa
